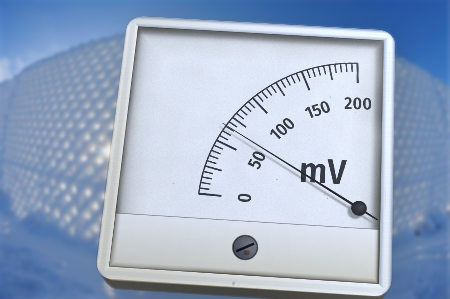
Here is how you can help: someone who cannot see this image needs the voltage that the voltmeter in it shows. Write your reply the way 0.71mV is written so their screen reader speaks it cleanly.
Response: 65mV
